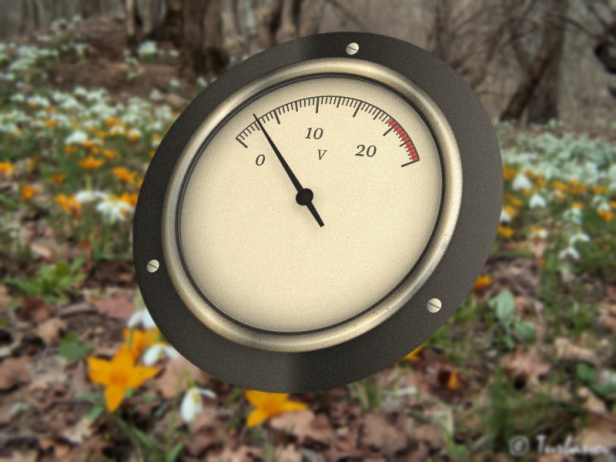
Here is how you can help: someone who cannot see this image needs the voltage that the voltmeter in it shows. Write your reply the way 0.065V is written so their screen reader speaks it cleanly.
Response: 3V
